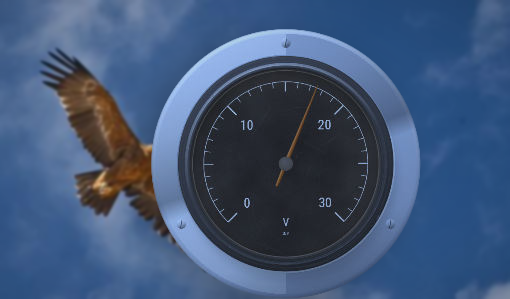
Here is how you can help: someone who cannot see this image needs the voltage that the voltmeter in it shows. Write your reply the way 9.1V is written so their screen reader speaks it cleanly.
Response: 17.5V
